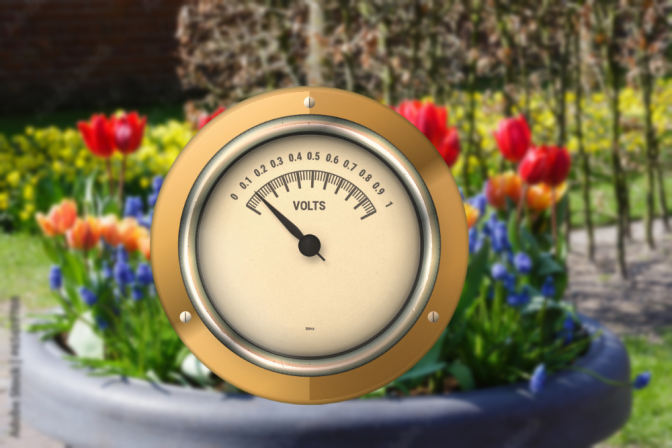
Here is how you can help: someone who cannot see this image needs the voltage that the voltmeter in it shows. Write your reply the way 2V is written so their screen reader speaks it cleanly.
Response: 0.1V
